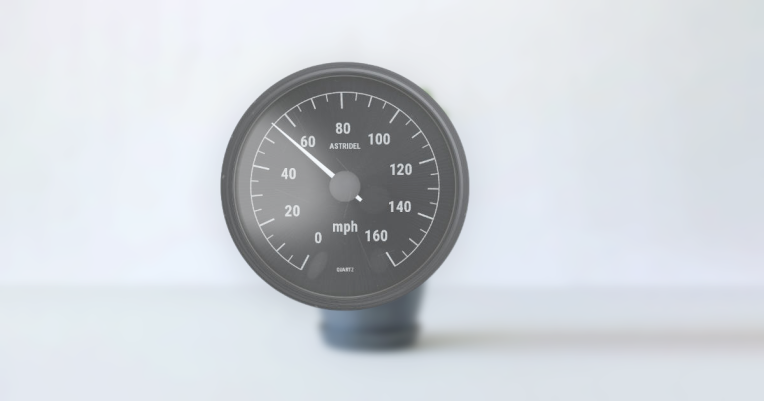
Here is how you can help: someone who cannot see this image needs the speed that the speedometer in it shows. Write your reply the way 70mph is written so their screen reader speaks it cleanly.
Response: 55mph
